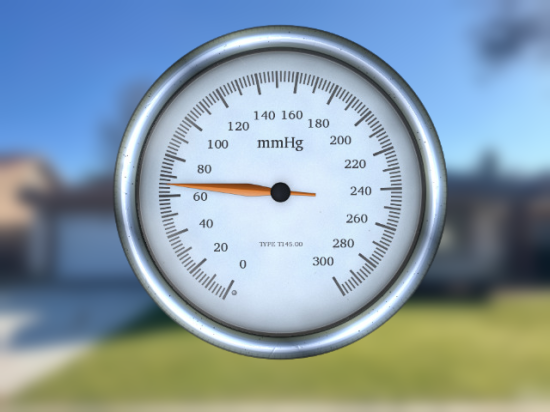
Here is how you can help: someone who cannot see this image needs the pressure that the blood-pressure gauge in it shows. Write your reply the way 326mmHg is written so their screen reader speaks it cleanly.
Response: 66mmHg
